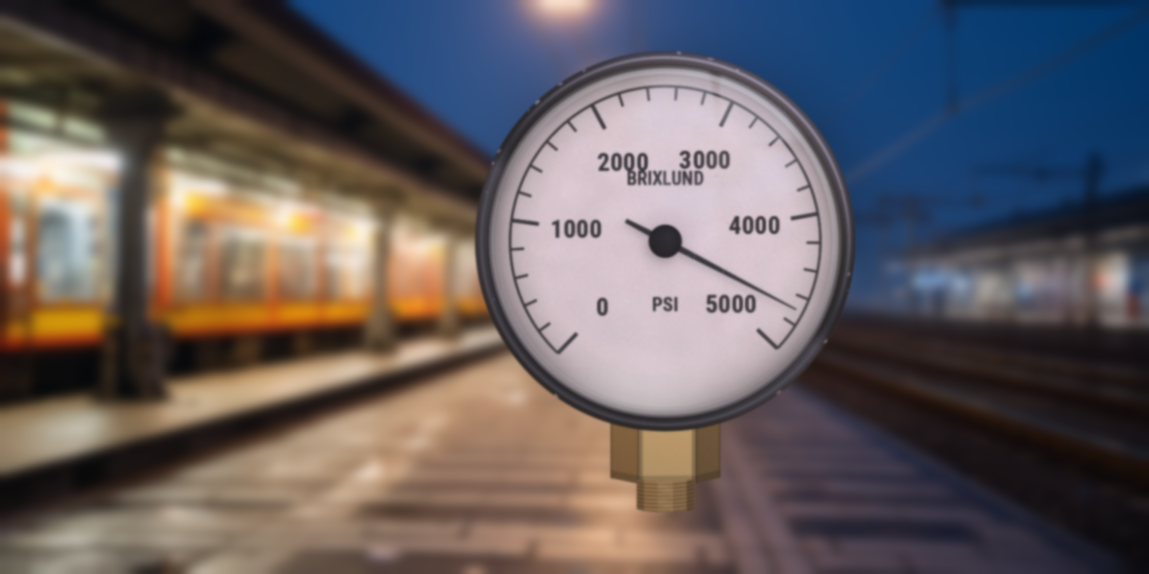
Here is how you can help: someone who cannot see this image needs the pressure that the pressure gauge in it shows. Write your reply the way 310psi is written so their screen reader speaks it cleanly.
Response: 4700psi
